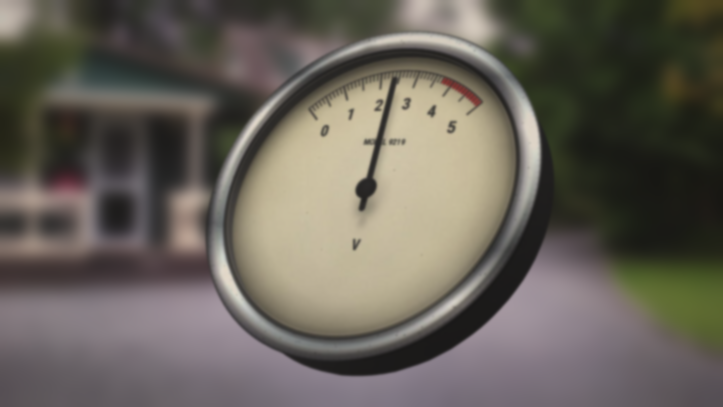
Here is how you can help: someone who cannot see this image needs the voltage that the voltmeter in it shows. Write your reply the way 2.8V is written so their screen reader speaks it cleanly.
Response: 2.5V
